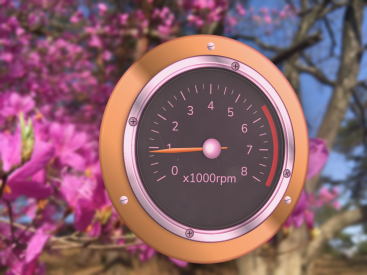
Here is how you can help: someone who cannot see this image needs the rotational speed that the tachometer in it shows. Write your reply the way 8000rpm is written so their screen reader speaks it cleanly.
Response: 875rpm
